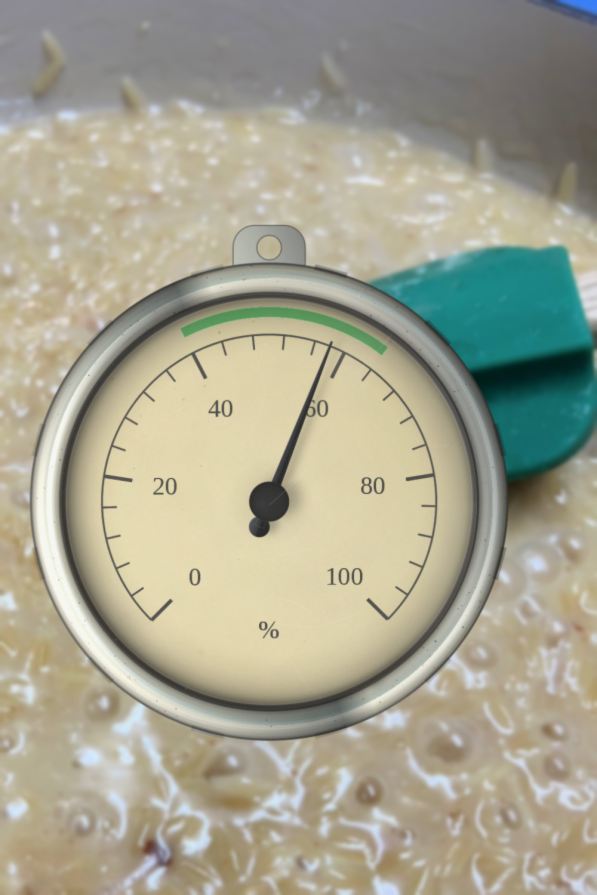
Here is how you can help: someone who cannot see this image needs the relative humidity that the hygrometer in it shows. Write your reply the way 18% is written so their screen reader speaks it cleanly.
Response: 58%
